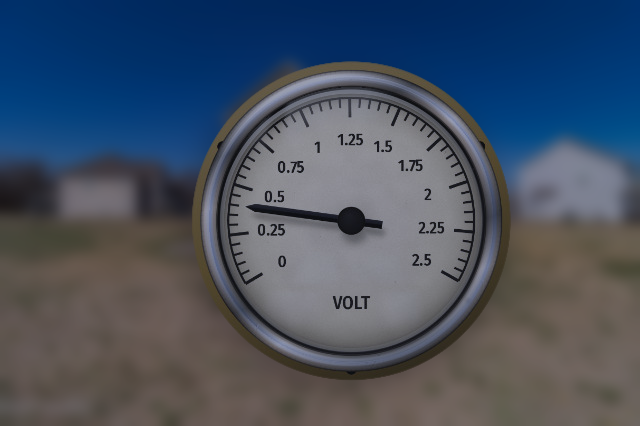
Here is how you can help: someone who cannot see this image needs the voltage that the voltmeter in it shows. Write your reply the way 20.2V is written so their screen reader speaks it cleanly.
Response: 0.4V
